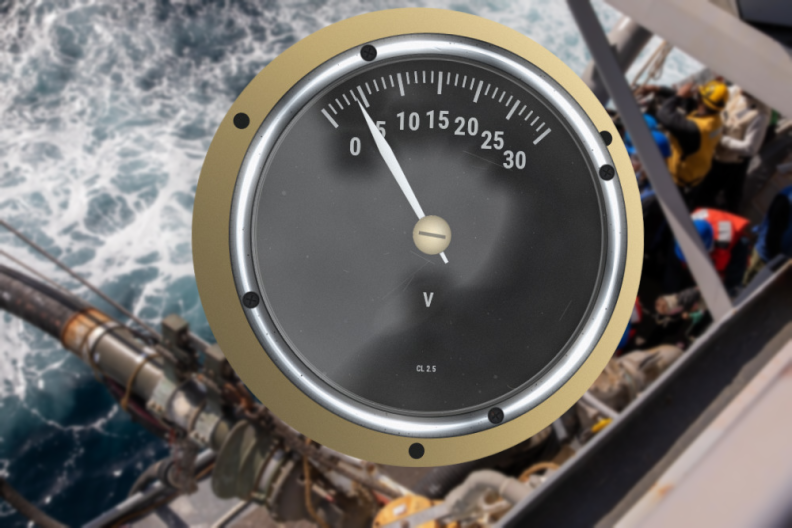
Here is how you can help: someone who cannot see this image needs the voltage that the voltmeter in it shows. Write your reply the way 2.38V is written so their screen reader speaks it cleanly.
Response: 4V
